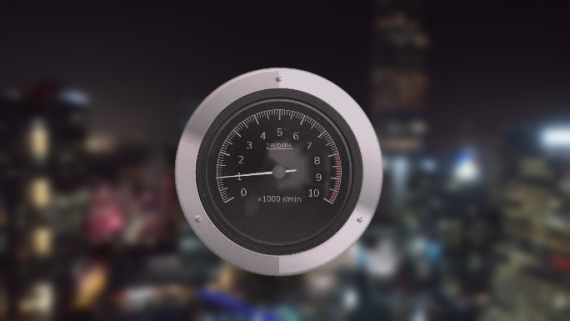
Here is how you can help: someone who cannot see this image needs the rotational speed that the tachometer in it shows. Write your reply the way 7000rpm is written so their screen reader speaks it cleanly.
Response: 1000rpm
